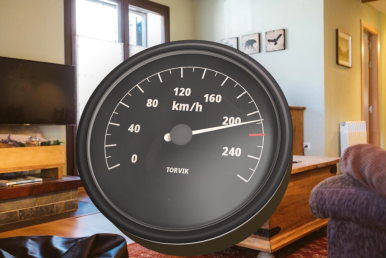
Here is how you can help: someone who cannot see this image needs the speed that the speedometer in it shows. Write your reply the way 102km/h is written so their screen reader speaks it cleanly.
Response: 210km/h
